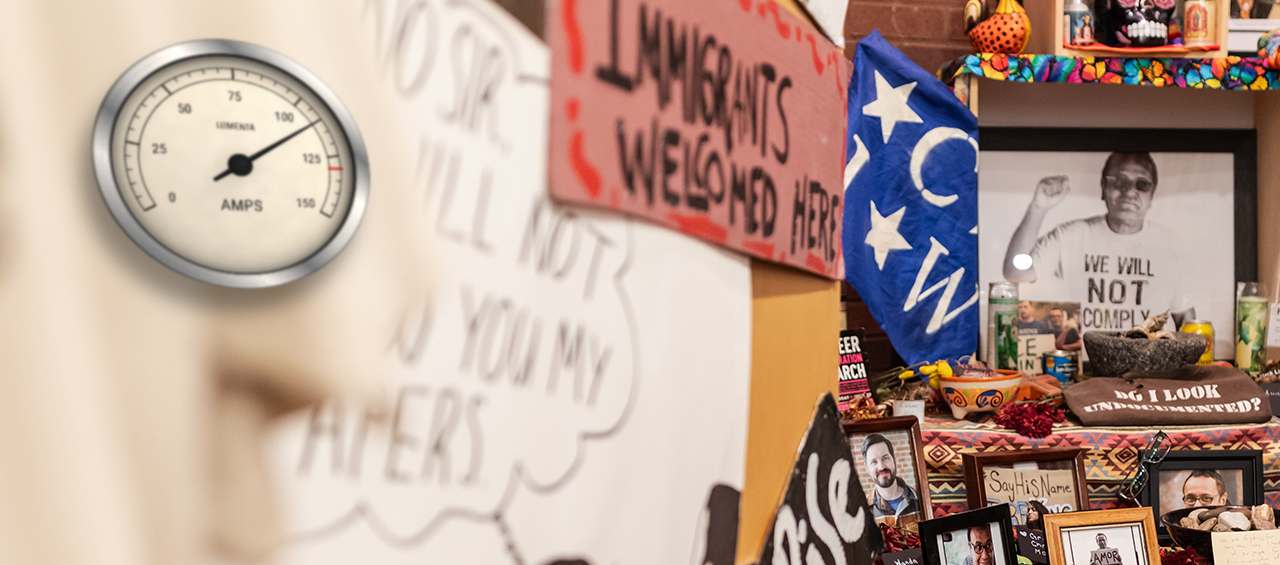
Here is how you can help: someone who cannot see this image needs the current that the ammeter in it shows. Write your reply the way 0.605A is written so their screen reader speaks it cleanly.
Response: 110A
